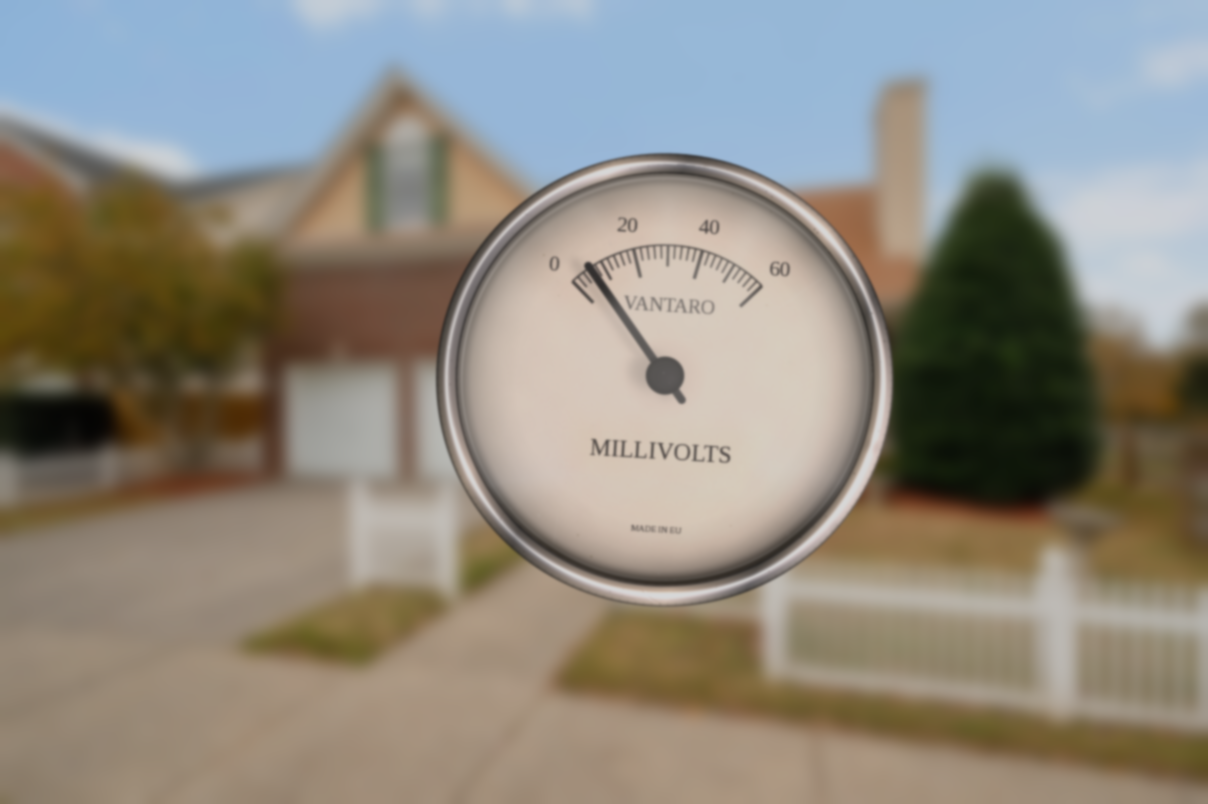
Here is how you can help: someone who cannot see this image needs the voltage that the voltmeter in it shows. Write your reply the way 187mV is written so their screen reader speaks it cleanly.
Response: 6mV
